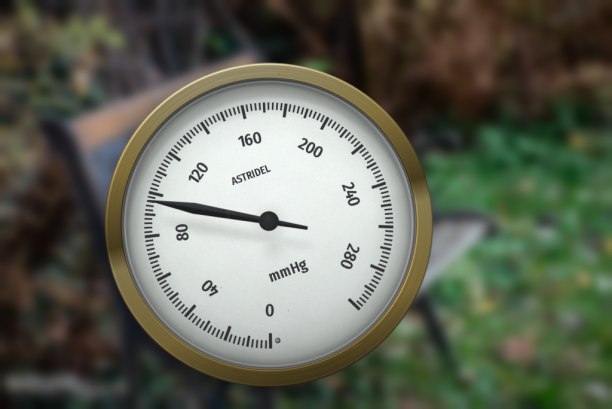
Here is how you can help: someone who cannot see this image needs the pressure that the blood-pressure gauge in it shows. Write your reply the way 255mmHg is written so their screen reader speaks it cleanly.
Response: 96mmHg
